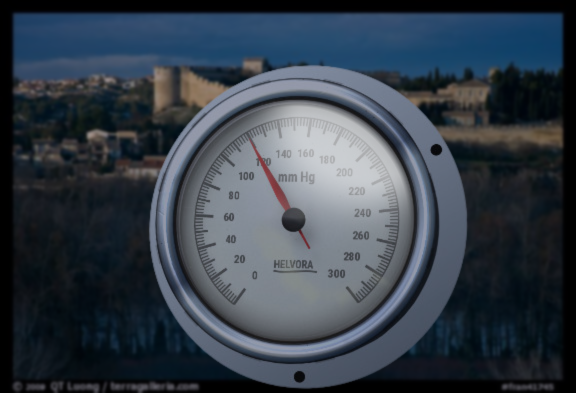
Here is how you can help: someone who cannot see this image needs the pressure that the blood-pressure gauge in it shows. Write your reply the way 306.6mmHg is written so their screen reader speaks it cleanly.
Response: 120mmHg
